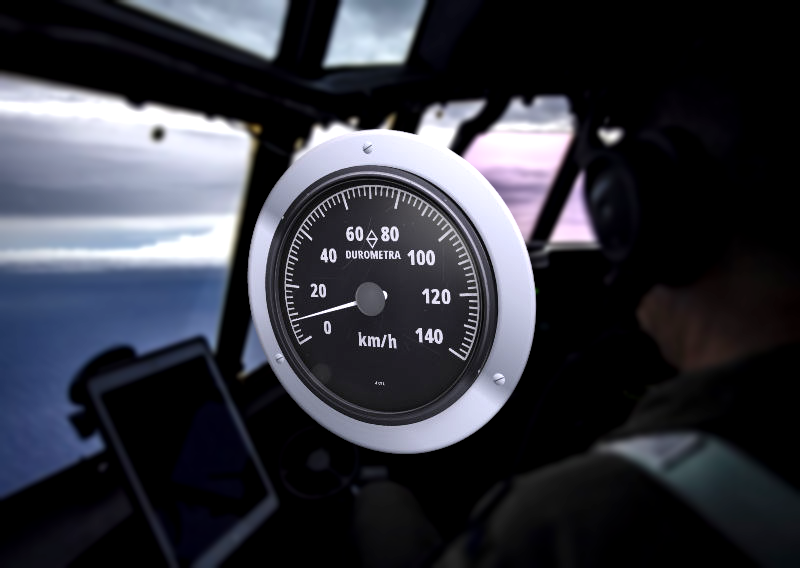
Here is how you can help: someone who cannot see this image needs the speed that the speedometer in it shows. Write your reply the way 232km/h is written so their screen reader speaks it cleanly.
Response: 8km/h
